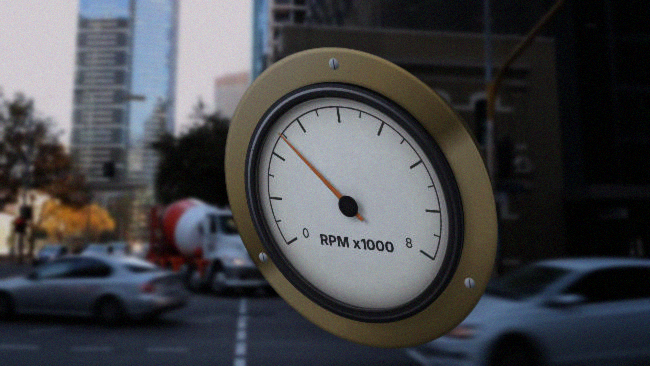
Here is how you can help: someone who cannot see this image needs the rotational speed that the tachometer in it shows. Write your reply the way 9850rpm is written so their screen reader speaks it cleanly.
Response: 2500rpm
